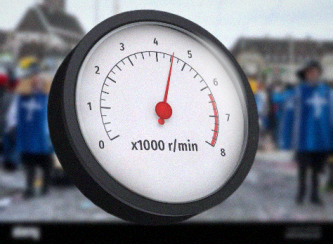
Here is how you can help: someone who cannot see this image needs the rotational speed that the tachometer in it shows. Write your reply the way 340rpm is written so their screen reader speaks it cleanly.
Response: 4500rpm
